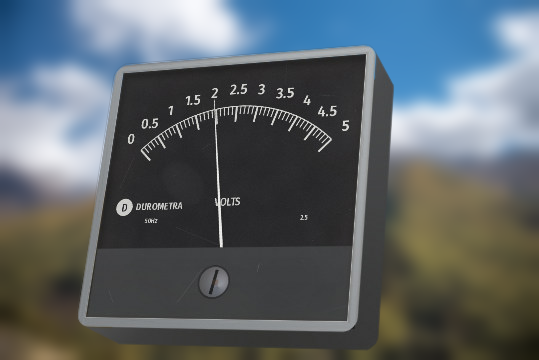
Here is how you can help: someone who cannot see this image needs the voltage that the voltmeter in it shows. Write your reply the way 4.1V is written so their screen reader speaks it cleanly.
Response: 2V
